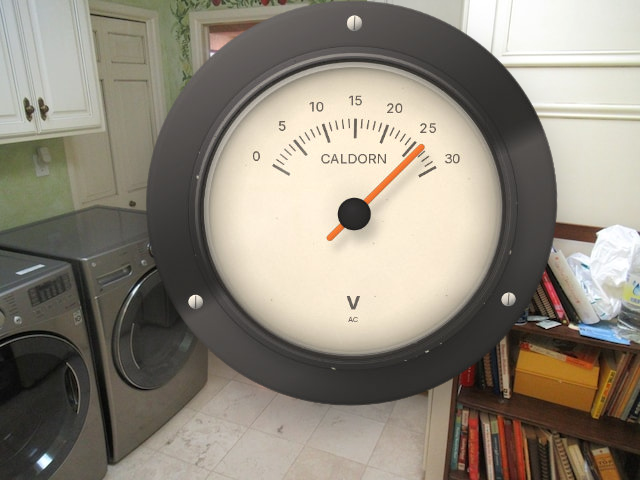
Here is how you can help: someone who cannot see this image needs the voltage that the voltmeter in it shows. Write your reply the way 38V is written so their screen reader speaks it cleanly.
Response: 26V
